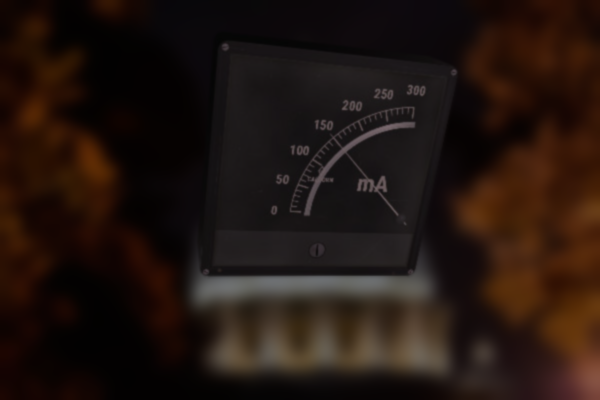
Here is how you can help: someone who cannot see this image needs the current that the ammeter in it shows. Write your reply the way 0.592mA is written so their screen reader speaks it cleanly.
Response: 150mA
